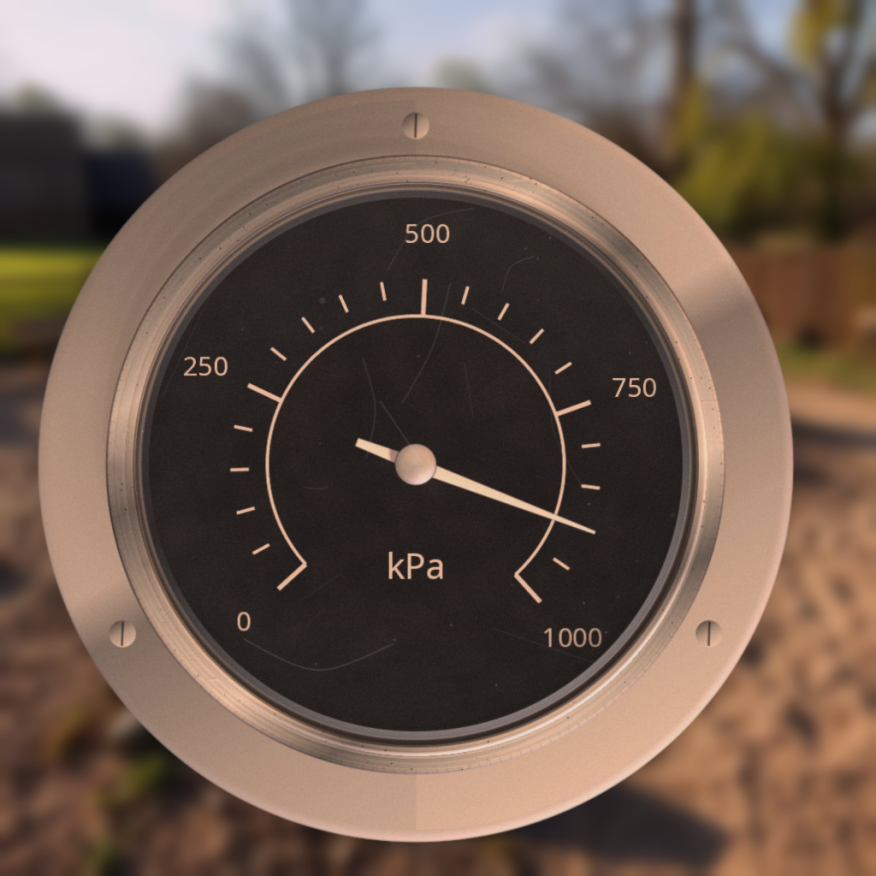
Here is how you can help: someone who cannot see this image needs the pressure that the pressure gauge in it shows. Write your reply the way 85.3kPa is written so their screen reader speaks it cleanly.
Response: 900kPa
